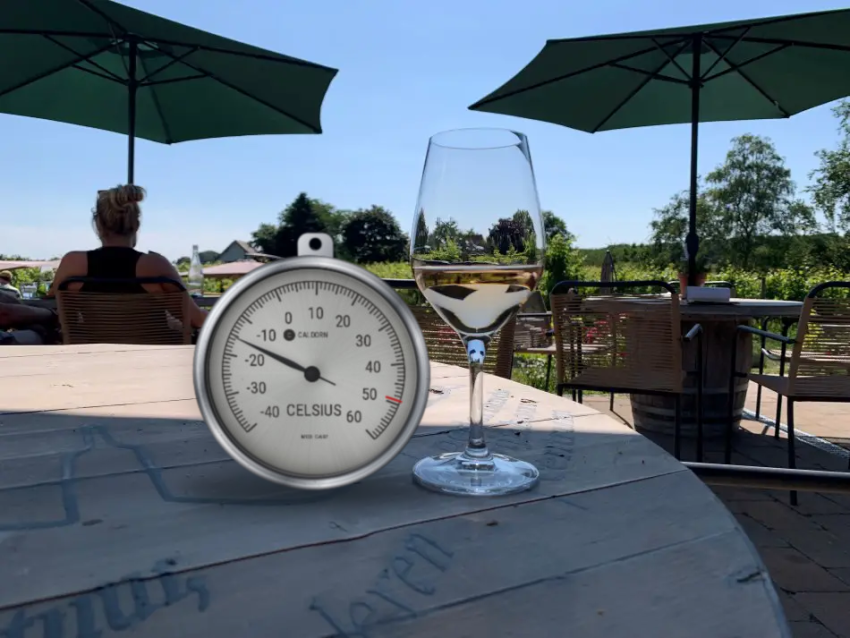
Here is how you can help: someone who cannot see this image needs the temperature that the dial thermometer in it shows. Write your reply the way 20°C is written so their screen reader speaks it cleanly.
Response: -15°C
